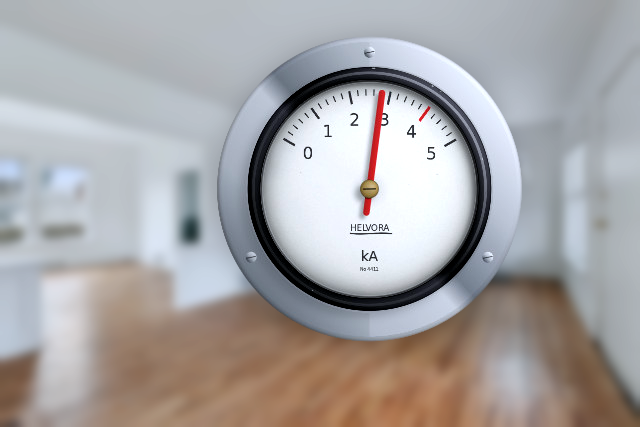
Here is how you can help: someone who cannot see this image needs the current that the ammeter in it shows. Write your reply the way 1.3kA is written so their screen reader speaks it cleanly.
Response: 2.8kA
